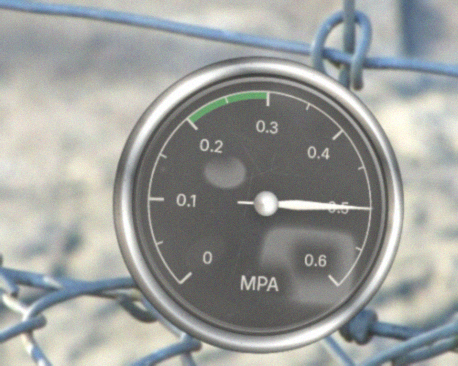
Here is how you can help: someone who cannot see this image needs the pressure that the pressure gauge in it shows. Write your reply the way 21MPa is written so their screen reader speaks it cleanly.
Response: 0.5MPa
